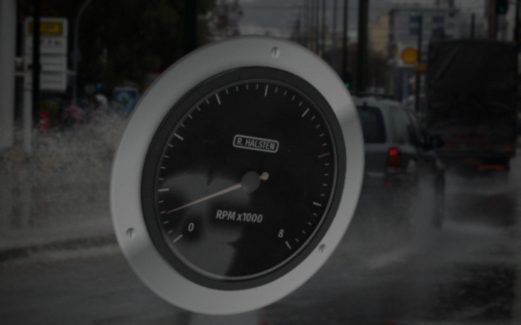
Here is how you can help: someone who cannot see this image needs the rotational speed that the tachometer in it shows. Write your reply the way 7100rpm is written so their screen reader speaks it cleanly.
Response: 600rpm
